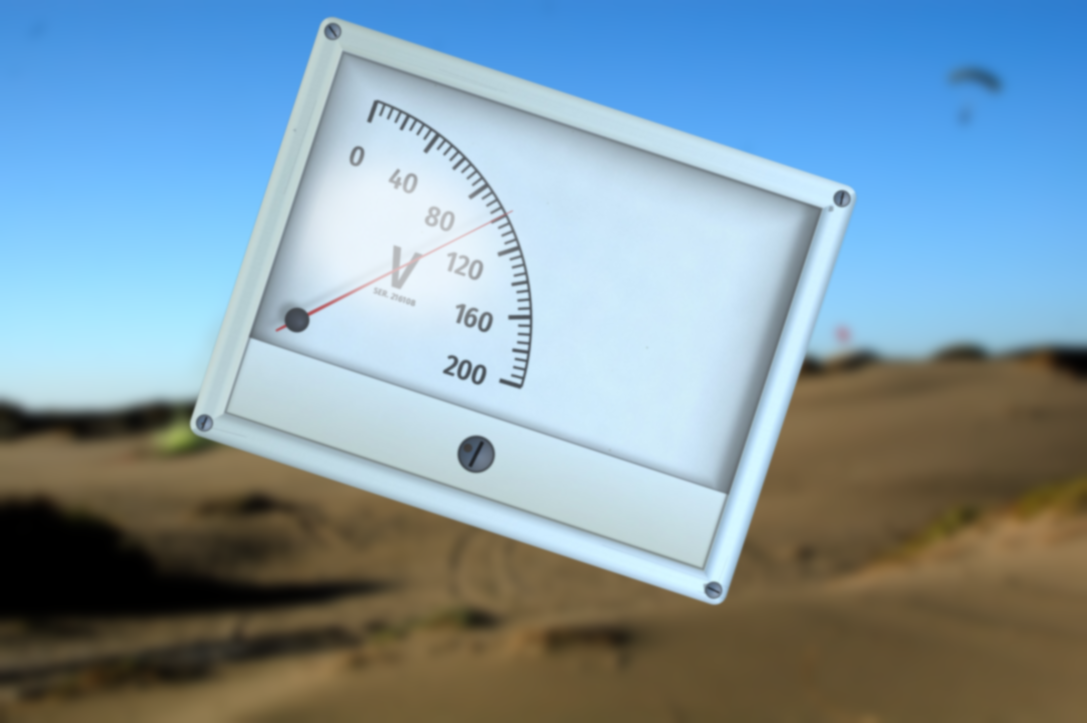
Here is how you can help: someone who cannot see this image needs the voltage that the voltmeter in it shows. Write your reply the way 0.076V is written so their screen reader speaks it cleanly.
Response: 100V
